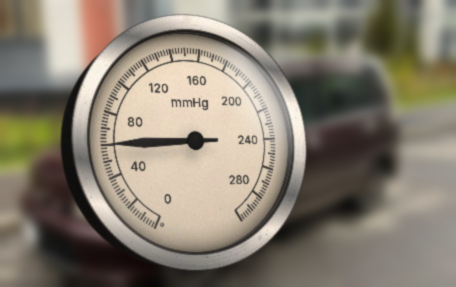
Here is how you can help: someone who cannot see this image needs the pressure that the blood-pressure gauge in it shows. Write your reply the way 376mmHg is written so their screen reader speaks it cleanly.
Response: 60mmHg
